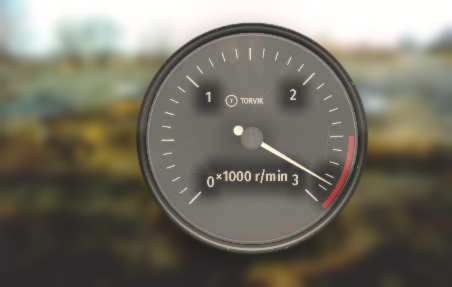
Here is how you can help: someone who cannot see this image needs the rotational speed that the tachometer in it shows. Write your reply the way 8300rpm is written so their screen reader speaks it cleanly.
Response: 2850rpm
